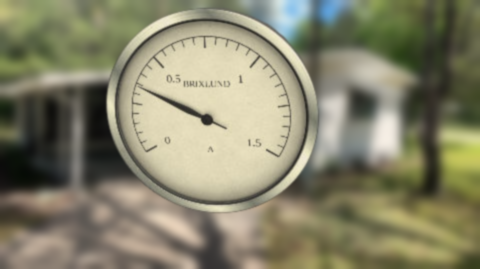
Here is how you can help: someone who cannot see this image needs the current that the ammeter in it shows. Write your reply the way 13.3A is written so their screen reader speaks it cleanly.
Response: 0.35A
